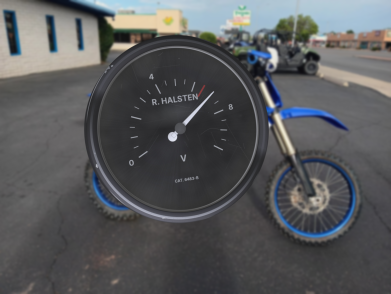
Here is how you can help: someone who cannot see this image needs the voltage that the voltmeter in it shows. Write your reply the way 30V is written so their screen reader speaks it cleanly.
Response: 7V
